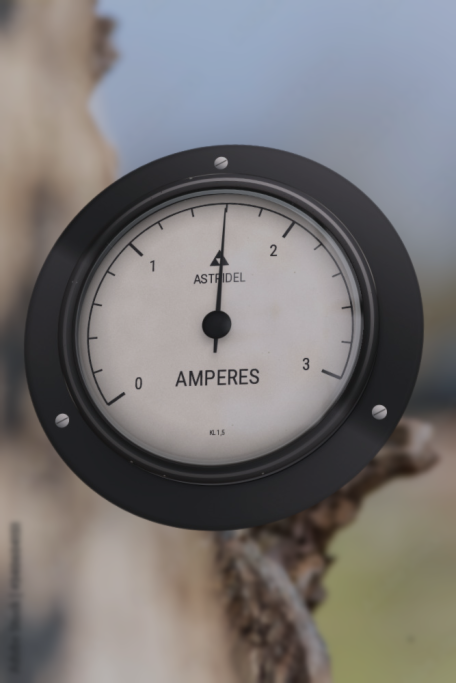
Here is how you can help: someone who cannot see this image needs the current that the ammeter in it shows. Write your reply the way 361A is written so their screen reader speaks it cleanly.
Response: 1.6A
